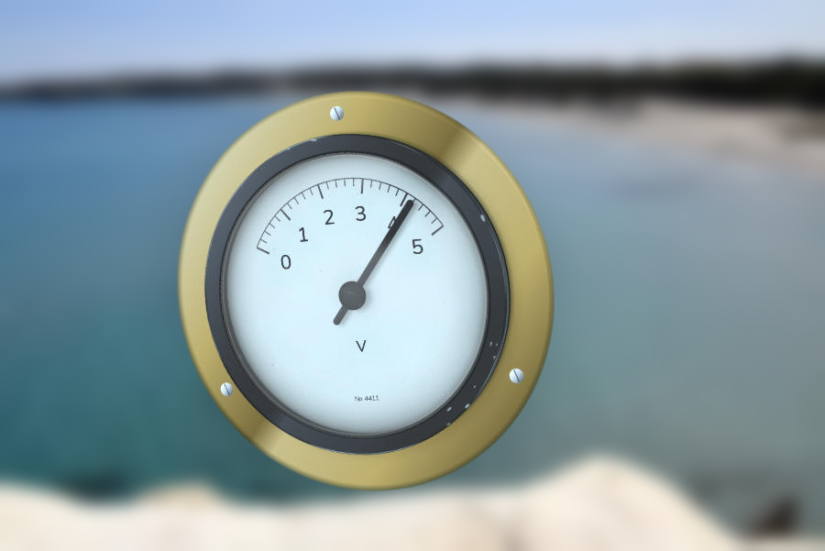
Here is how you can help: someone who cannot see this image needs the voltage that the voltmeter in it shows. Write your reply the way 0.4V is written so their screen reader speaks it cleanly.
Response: 4.2V
